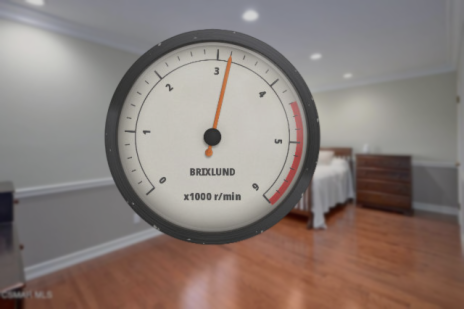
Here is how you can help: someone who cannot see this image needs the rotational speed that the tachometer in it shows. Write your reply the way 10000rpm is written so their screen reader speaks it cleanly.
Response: 3200rpm
